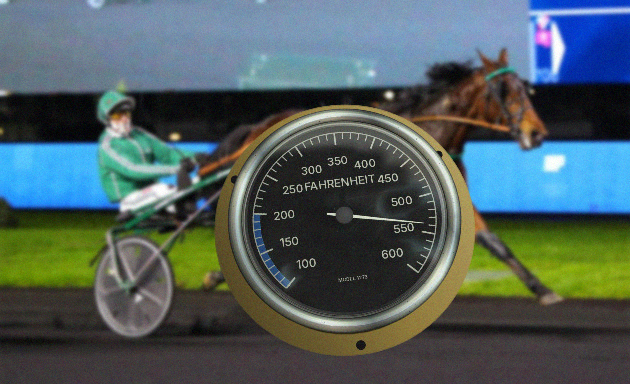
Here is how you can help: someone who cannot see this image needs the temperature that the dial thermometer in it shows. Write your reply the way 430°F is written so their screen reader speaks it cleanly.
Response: 540°F
